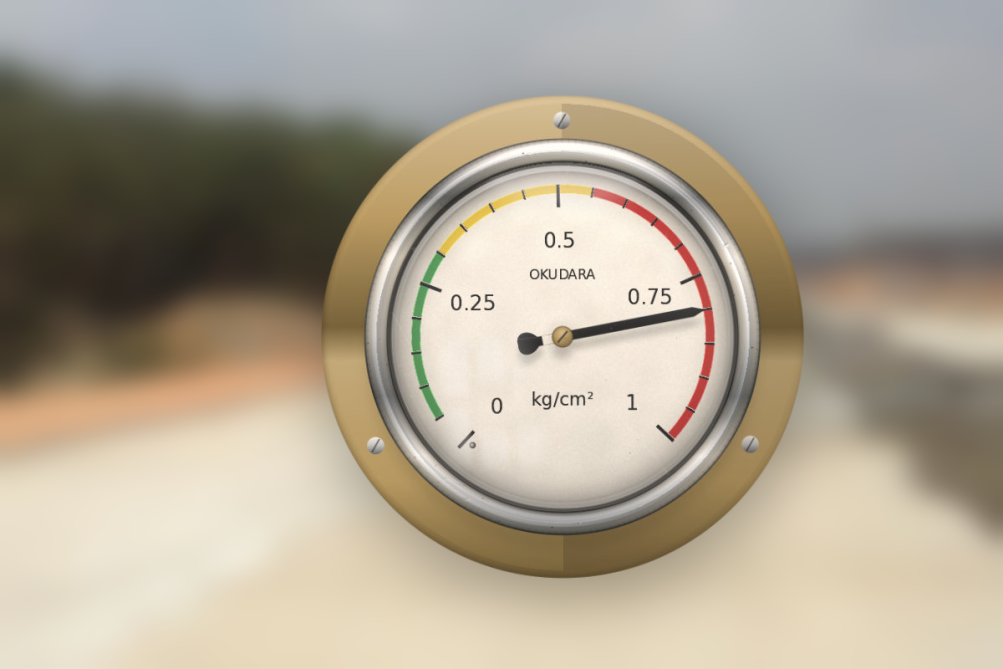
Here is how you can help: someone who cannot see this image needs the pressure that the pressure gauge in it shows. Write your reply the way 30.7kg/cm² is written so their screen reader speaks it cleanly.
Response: 0.8kg/cm²
